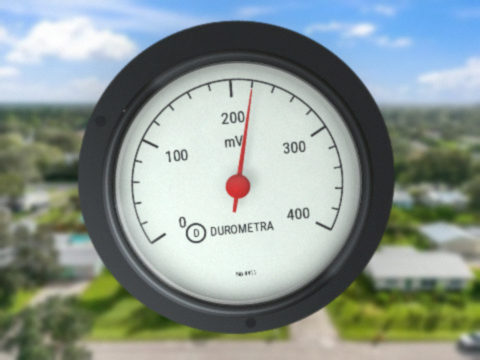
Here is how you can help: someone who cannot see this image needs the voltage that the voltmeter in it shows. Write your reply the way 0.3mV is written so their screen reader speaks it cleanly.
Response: 220mV
